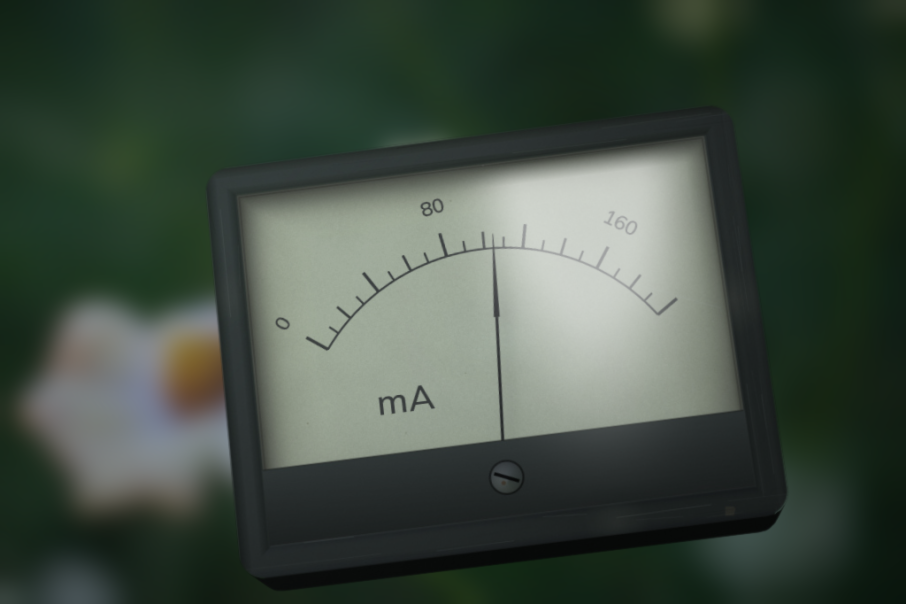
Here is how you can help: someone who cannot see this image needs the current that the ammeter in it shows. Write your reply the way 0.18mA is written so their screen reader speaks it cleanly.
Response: 105mA
